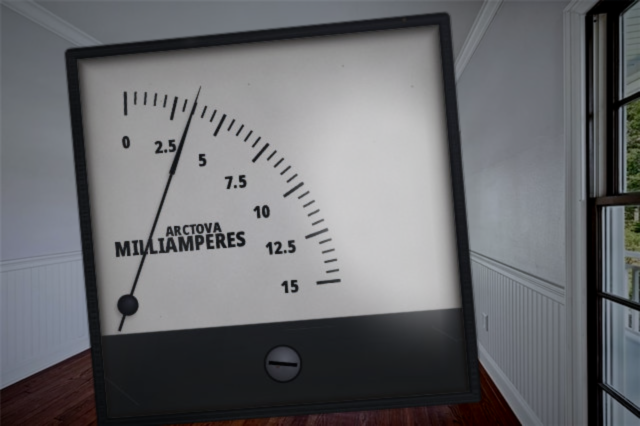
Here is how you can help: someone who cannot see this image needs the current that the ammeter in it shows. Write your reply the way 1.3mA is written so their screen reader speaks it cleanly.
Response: 3.5mA
